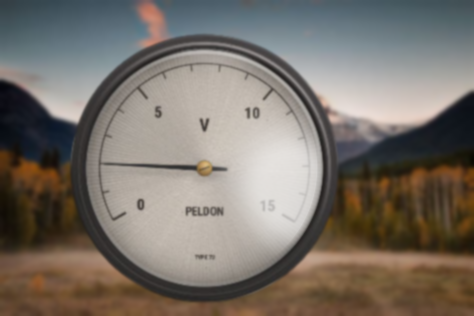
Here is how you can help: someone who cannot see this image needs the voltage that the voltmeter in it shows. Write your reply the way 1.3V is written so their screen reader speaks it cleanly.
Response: 2V
